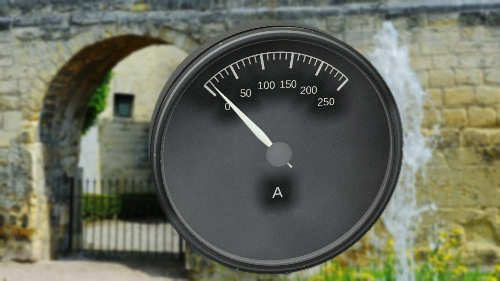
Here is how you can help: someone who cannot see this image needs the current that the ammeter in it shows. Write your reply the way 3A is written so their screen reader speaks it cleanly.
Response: 10A
